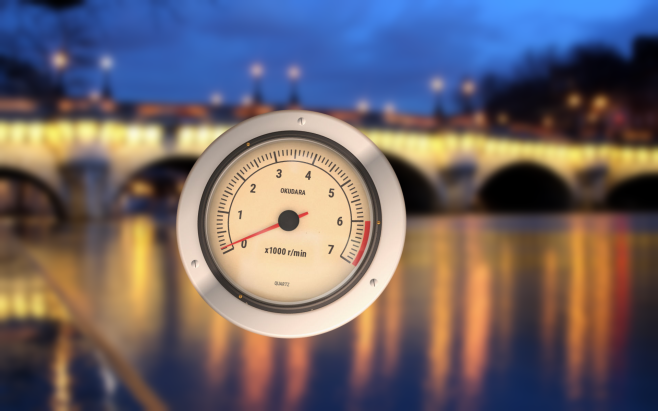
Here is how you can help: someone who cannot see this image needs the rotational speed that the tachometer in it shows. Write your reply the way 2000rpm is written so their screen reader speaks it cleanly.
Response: 100rpm
